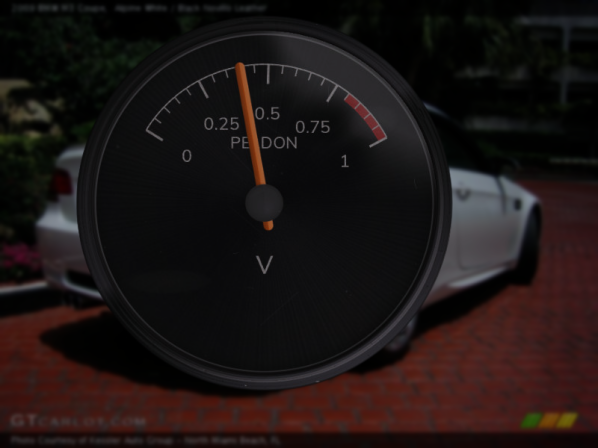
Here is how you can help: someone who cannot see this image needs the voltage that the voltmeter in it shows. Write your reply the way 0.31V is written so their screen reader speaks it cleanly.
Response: 0.4V
